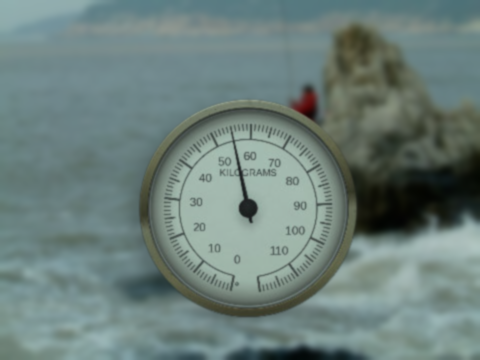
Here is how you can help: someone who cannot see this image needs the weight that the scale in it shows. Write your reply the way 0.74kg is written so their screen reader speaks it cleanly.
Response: 55kg
